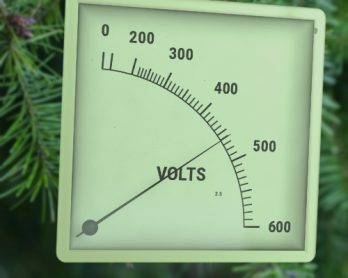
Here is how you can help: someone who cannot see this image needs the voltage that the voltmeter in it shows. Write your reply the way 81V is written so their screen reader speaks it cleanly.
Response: 460V
